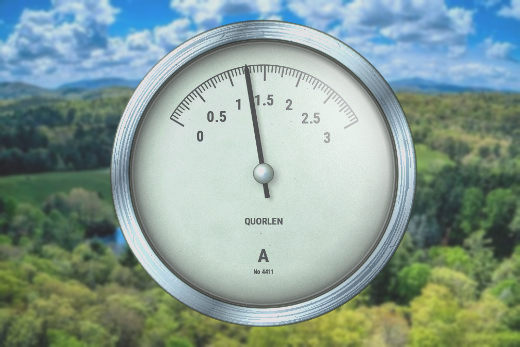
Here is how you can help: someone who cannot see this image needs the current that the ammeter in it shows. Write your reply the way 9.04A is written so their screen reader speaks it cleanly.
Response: 1.25A
